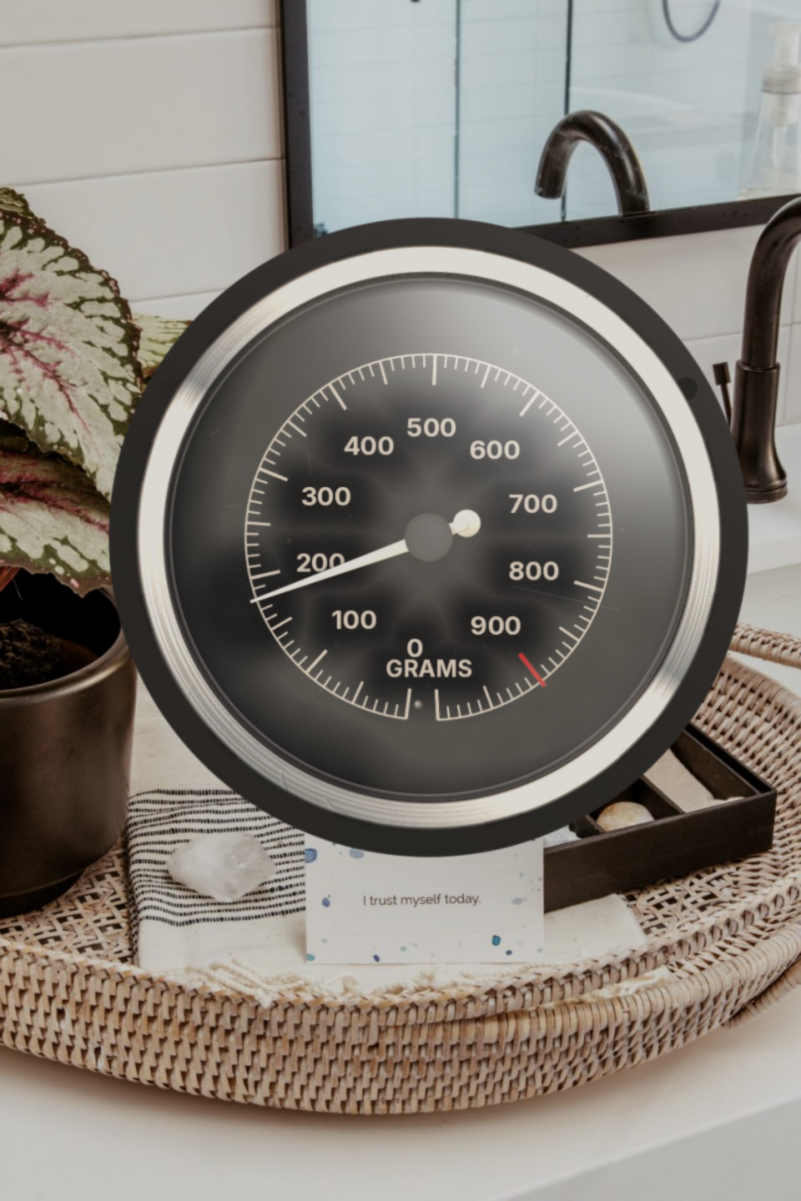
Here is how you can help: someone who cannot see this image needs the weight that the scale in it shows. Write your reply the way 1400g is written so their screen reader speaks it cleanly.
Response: 180g
